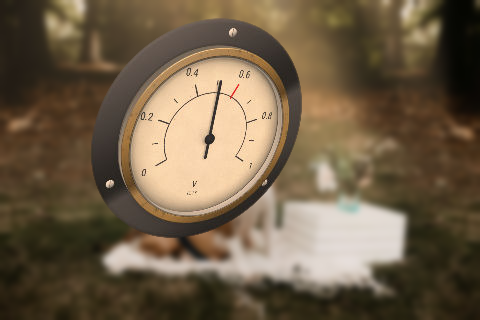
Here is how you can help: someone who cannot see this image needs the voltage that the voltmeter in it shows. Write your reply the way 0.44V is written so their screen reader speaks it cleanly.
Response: 0.5V
